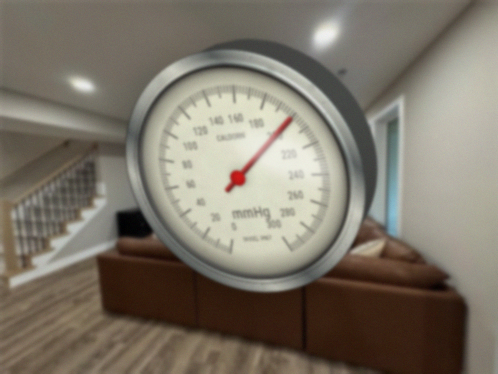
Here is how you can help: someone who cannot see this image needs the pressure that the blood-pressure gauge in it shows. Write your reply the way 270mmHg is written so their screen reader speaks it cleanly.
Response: 200mmHg
